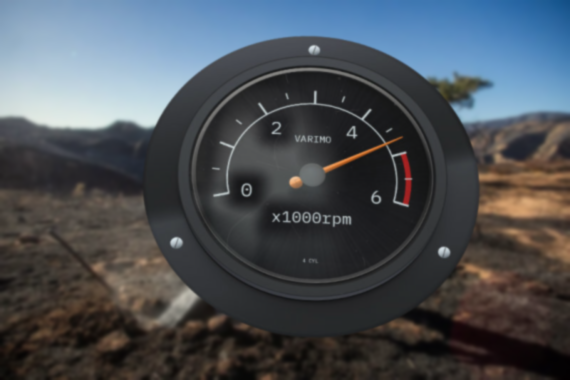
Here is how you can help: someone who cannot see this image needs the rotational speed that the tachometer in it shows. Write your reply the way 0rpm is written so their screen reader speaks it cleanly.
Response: 4750rpm
